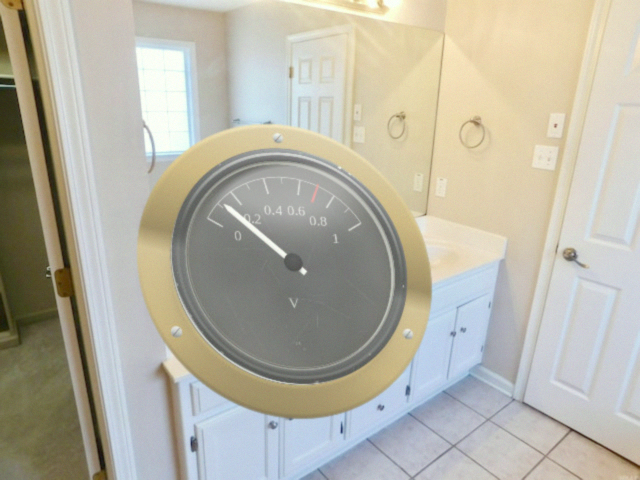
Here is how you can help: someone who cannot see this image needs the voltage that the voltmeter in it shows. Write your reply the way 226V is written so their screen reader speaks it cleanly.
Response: 0.1V
